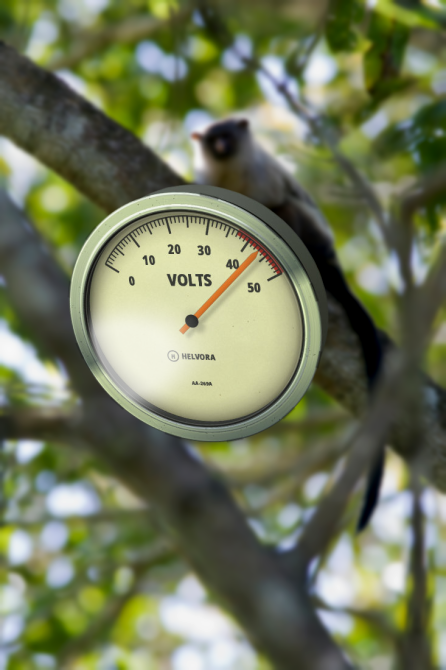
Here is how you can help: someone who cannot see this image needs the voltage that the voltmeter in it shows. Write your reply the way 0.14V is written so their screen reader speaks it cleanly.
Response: 43V
